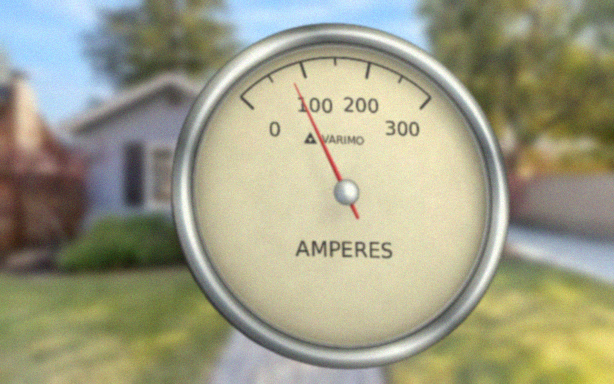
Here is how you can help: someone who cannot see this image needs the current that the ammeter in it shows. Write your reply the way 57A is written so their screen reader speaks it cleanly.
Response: 75A
